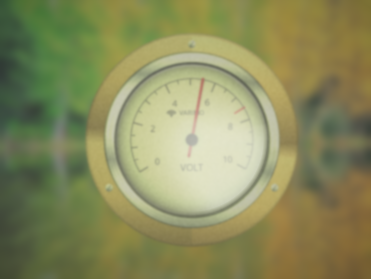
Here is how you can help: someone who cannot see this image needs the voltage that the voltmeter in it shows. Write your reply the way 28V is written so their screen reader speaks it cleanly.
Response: 5.5V
